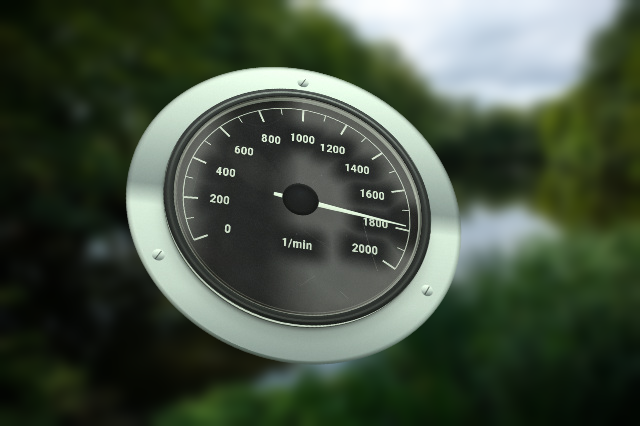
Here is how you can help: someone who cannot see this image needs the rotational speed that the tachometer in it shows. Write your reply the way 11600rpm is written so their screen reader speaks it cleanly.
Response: 1800rpm
